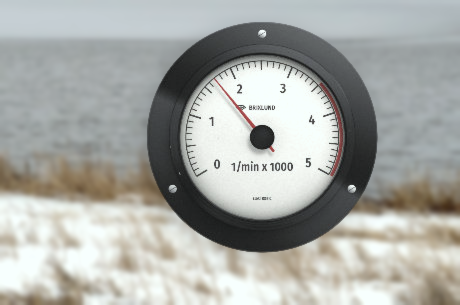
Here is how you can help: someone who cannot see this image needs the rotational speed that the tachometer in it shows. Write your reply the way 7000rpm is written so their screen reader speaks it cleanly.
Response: 1700rpm
